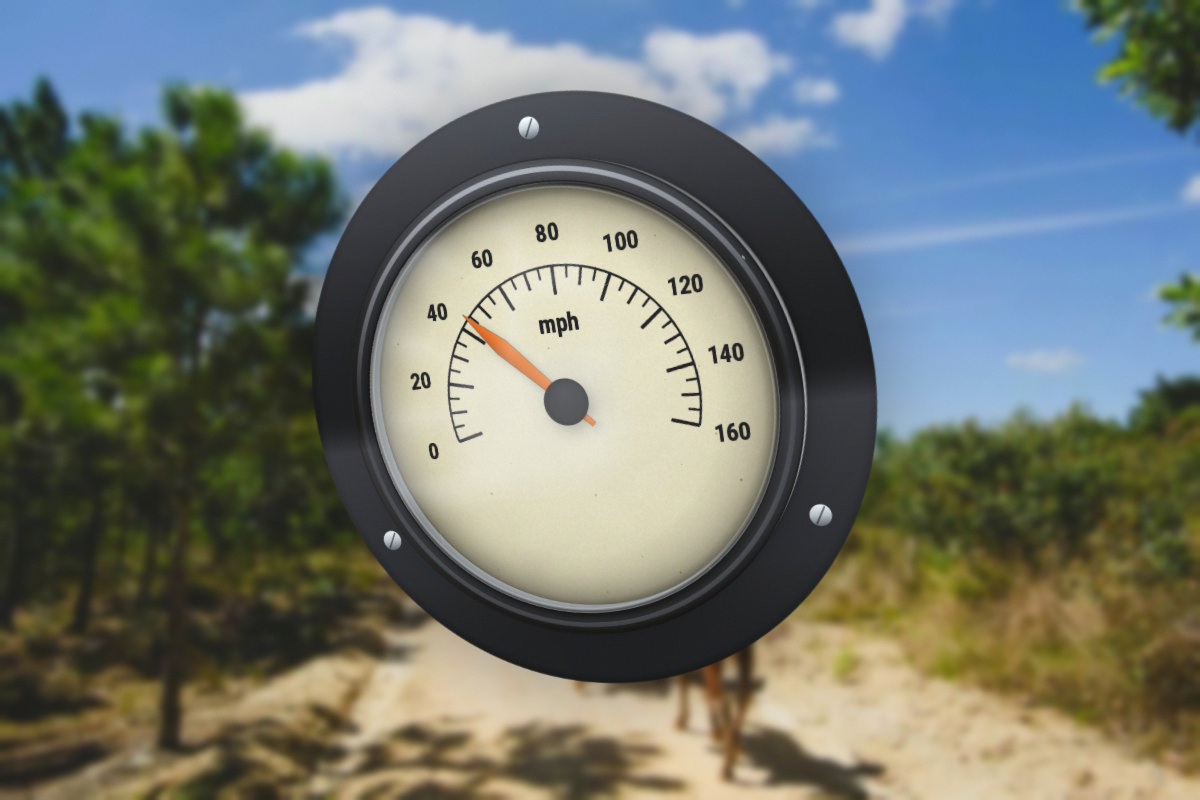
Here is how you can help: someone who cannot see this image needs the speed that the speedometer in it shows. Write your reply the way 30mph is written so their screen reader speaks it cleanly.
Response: 45mph
